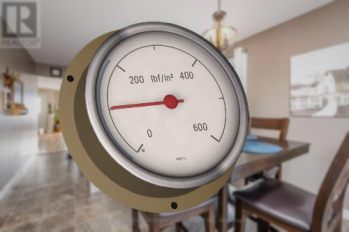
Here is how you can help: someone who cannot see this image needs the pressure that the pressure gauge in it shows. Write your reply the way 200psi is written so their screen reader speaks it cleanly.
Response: 100psi
